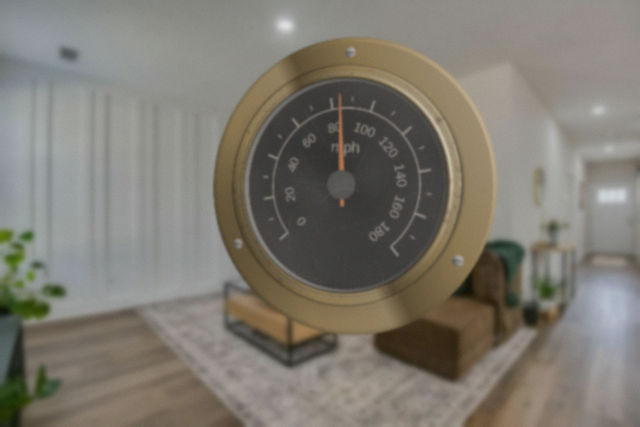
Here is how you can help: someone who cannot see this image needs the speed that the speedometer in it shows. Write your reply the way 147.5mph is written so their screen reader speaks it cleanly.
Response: 85mph
